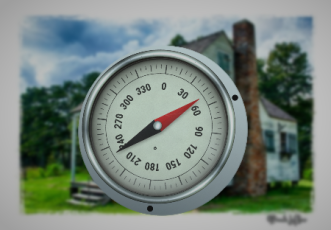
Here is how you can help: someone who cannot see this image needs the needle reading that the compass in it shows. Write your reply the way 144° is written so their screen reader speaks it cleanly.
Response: 50°
